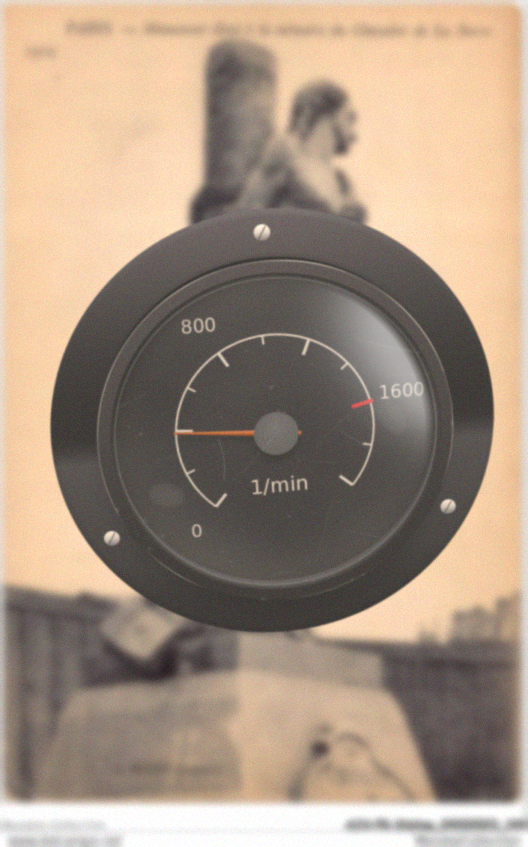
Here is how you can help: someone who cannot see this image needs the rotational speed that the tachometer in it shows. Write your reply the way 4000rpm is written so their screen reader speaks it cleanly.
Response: 400rpm
